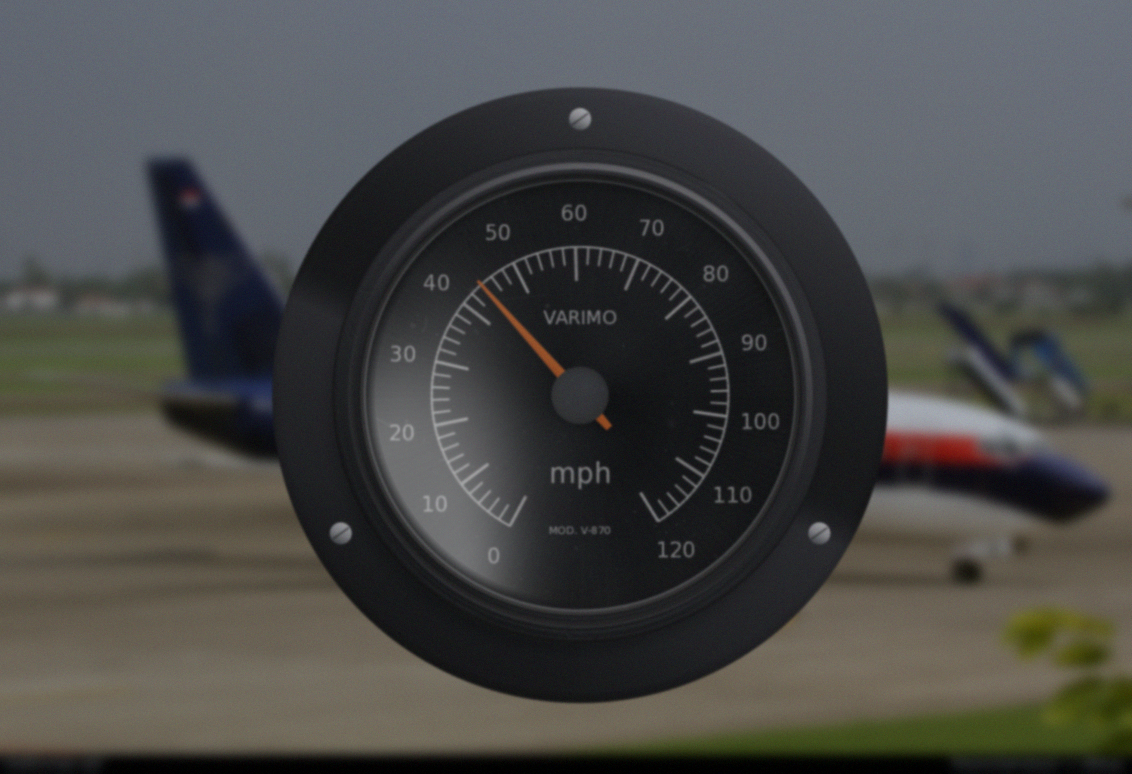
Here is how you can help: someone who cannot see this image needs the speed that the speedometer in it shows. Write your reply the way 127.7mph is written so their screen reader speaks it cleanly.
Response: 44mph
